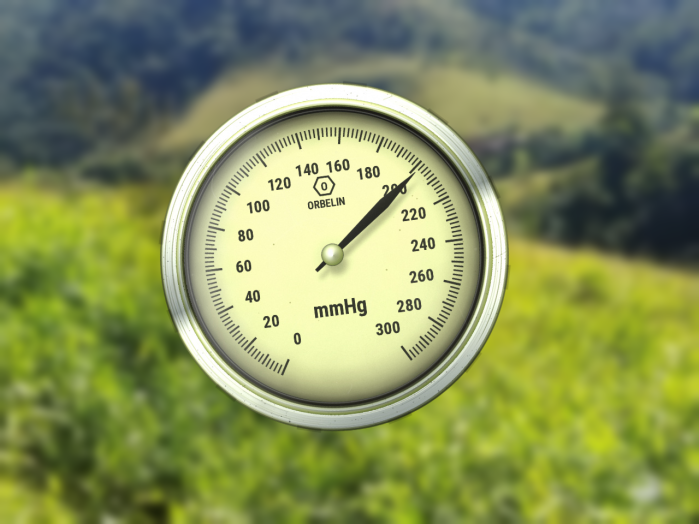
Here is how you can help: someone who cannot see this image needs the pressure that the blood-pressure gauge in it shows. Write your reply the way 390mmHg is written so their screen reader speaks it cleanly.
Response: 202mmHg
